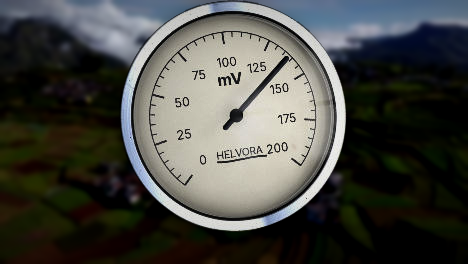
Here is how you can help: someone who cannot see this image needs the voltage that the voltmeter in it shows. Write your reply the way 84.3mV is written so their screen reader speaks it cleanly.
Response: 137.5mV
